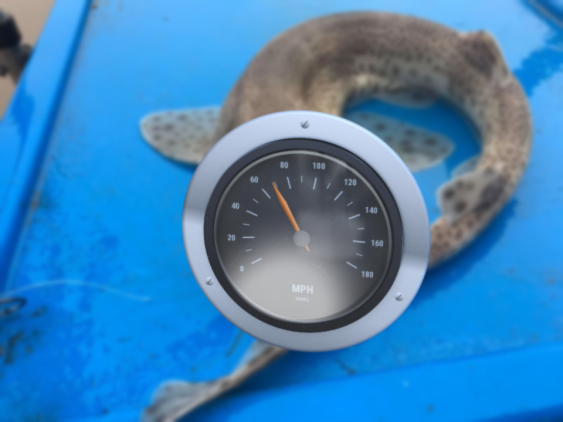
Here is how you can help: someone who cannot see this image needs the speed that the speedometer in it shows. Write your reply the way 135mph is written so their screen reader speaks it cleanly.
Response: 70mph
